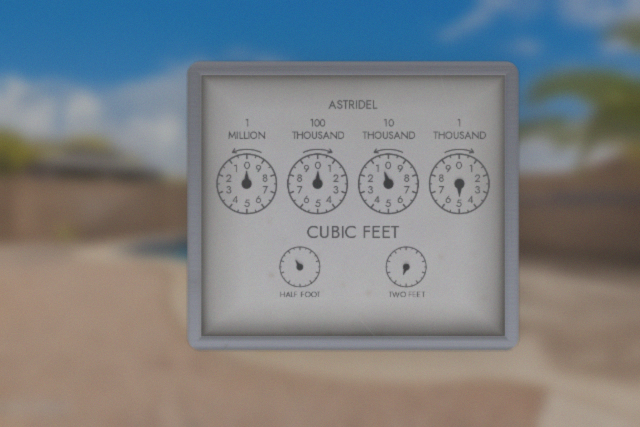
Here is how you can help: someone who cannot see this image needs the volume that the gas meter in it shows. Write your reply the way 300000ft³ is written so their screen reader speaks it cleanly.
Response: 500ft³
